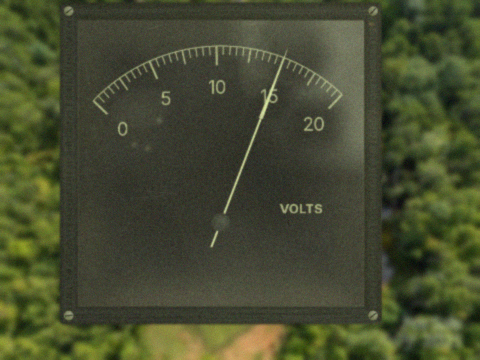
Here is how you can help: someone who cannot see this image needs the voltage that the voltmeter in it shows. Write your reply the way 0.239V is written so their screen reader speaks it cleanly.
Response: 15V
